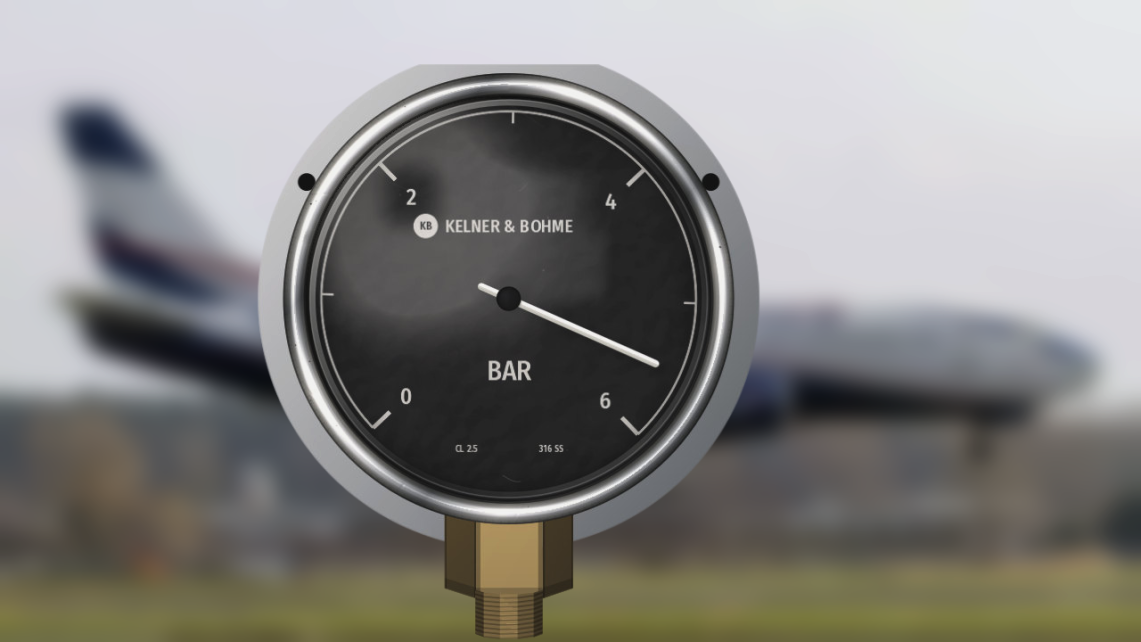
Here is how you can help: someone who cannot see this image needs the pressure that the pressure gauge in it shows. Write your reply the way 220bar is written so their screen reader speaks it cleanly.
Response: 5.5bar
